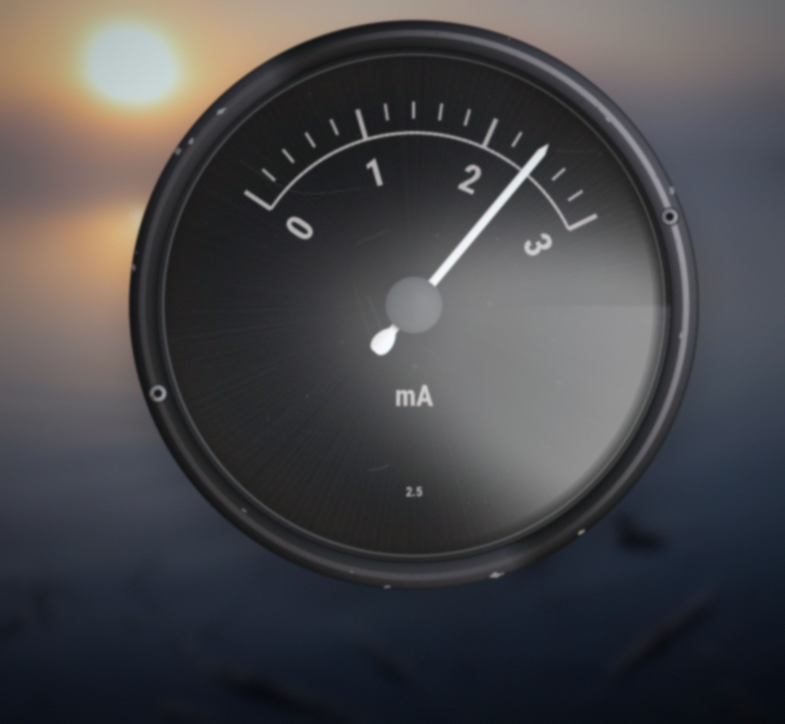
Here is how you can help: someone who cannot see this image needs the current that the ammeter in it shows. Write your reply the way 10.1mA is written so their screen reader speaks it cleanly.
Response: 2.4mA
